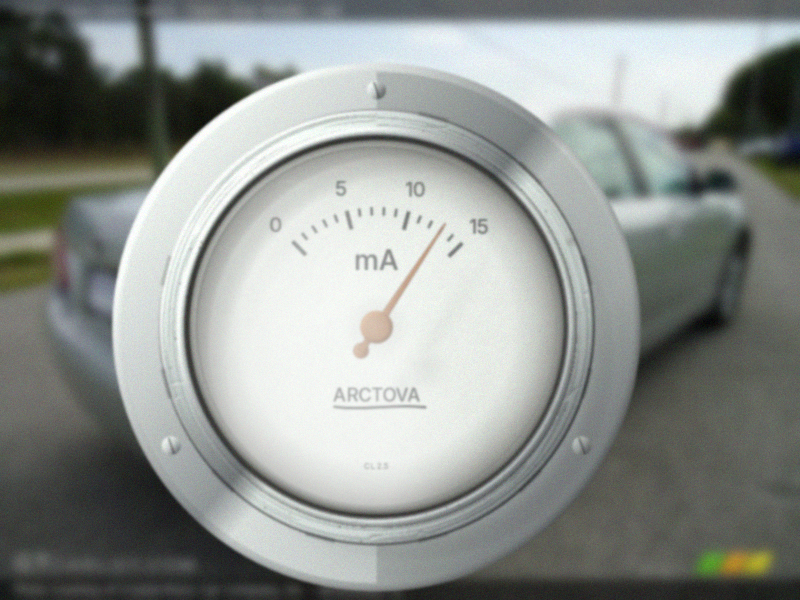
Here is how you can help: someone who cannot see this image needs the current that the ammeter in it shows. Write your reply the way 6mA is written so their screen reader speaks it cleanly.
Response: 13mA
